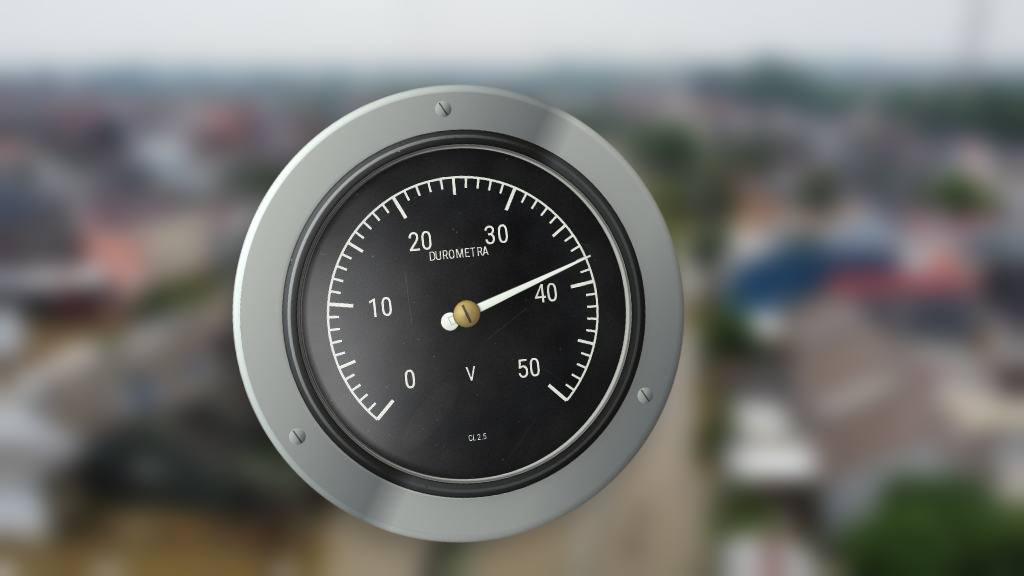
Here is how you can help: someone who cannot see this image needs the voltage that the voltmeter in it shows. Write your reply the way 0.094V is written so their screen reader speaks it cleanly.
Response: 38V
